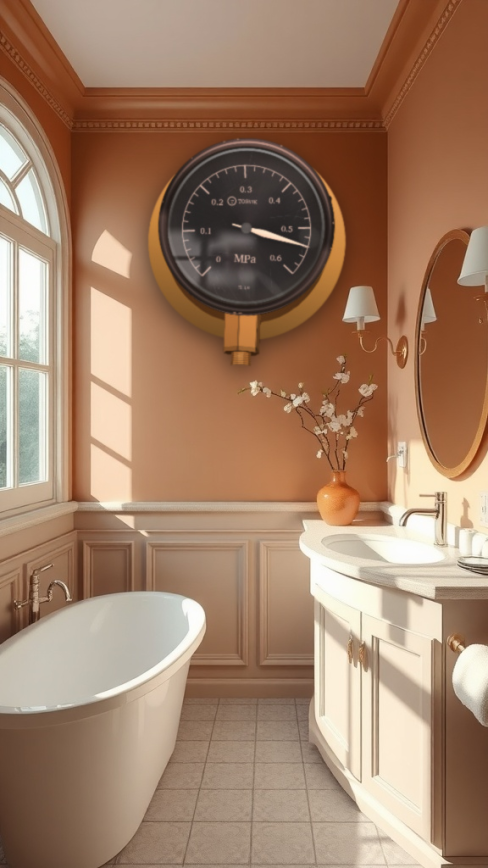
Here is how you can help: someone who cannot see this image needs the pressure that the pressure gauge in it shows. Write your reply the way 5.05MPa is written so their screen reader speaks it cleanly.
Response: 0.54MPa
